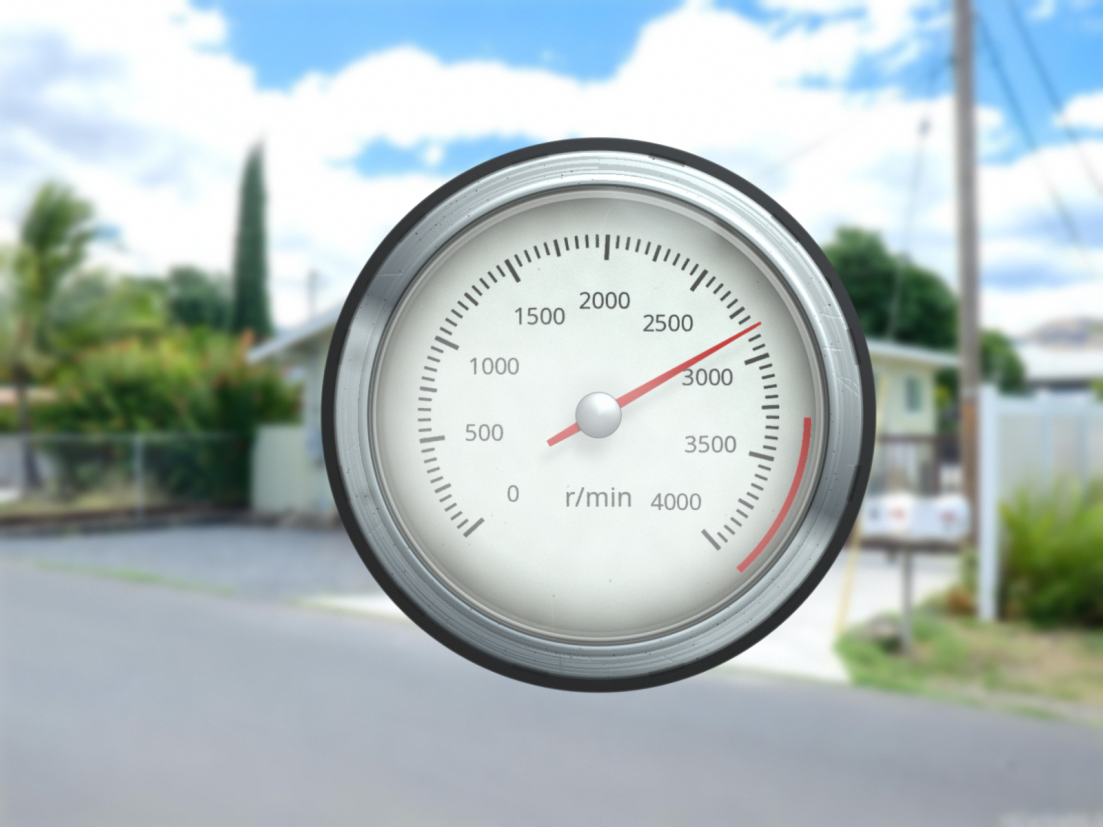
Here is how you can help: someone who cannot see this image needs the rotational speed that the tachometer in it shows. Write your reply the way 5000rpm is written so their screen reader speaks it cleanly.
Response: 2850rpm
